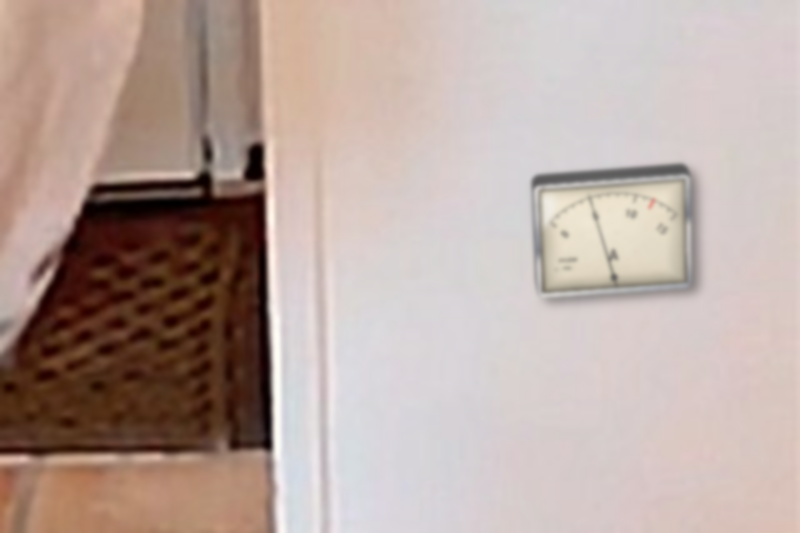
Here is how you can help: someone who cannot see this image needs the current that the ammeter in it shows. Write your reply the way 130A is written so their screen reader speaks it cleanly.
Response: 5A
